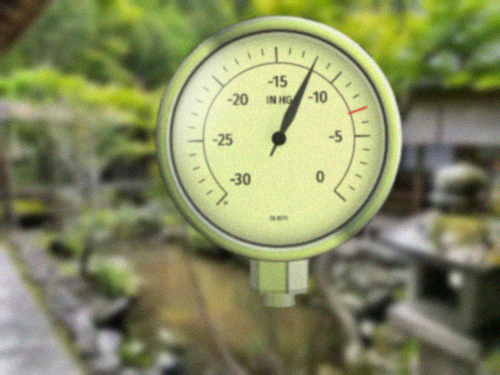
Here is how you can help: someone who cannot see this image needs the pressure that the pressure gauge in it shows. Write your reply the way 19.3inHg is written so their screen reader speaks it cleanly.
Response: -12inHg
